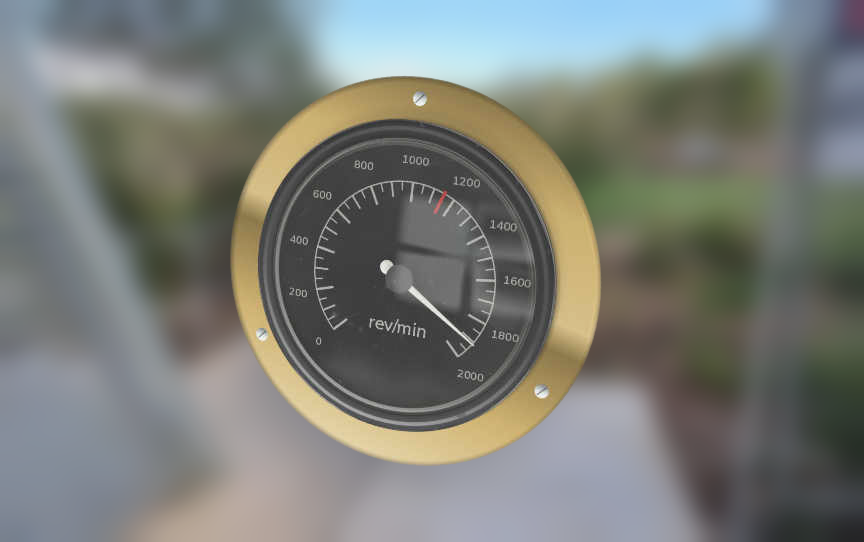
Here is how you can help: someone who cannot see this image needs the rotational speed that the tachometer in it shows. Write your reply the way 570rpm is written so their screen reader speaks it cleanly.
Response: 1900rpm
